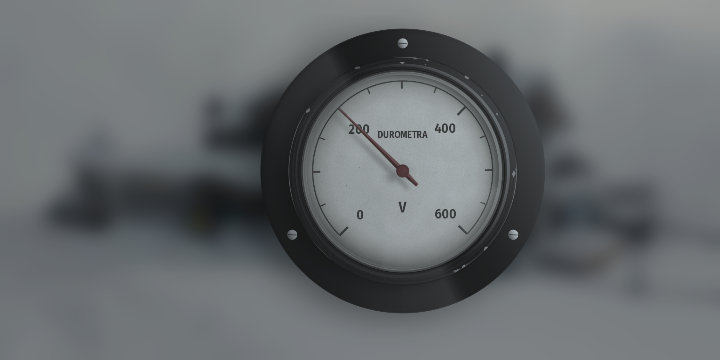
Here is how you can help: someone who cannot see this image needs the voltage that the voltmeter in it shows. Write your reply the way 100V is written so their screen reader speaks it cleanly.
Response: 200V
